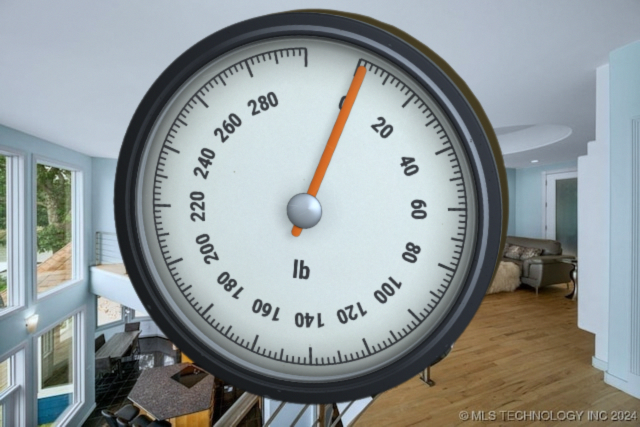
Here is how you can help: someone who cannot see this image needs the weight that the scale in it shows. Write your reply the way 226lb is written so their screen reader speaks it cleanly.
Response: 2lb
